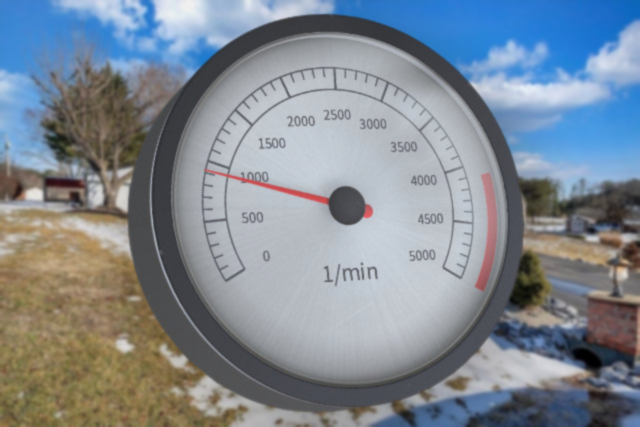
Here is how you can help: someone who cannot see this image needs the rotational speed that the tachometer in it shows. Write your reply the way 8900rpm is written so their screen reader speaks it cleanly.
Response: 900rpm
